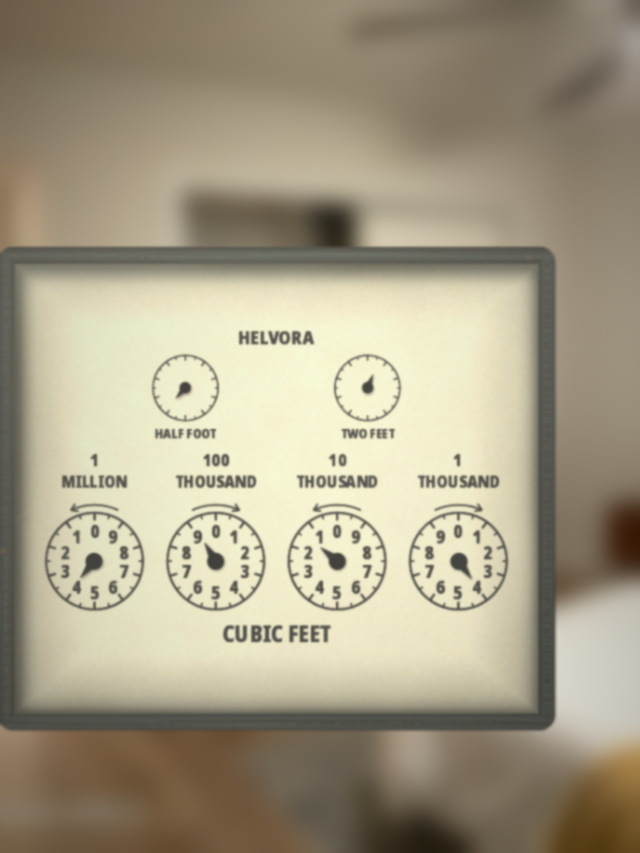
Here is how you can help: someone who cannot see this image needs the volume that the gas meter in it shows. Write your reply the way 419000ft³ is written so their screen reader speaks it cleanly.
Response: 391400ft³
